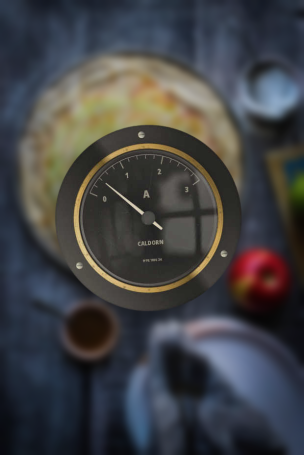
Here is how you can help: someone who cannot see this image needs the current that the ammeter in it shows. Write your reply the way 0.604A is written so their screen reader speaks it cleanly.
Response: 0.4A
